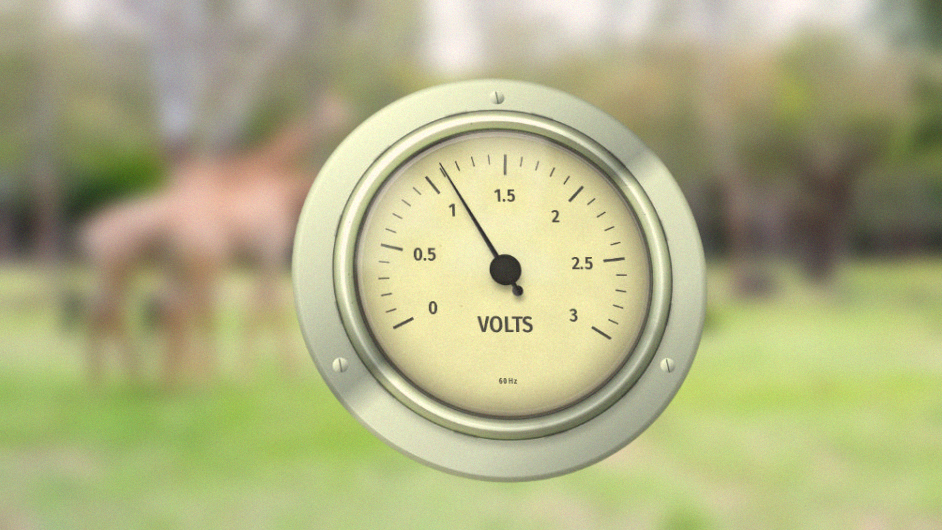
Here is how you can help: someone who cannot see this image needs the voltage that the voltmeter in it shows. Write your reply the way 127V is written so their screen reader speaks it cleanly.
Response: 1.1V
